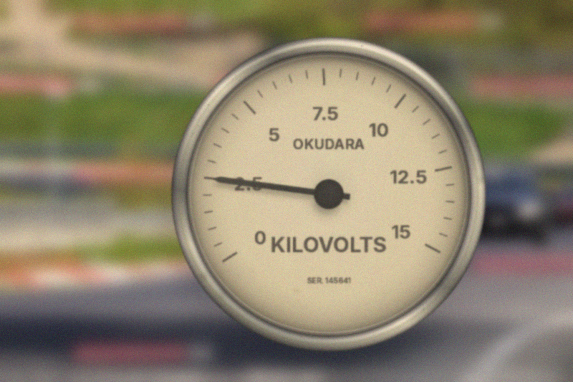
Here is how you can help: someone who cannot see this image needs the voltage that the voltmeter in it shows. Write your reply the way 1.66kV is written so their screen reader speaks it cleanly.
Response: 2.5kV
